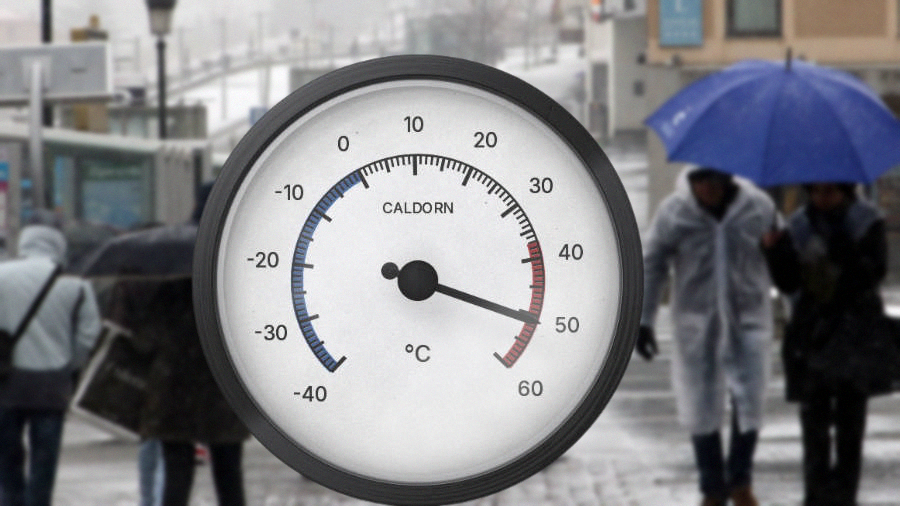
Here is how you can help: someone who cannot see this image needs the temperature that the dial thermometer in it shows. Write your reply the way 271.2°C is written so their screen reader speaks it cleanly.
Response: 51°C
